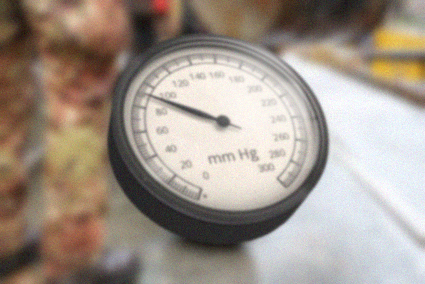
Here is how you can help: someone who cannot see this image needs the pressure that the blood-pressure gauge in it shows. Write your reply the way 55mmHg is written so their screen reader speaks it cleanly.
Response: 90mmHg
